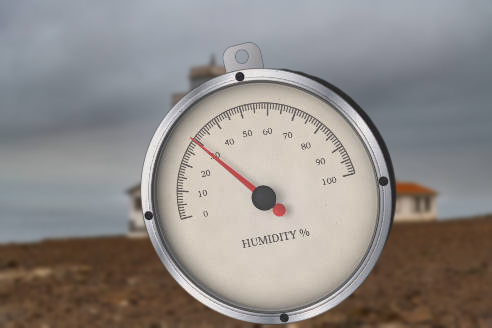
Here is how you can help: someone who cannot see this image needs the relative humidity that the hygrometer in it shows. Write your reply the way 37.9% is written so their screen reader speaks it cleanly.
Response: 30%
